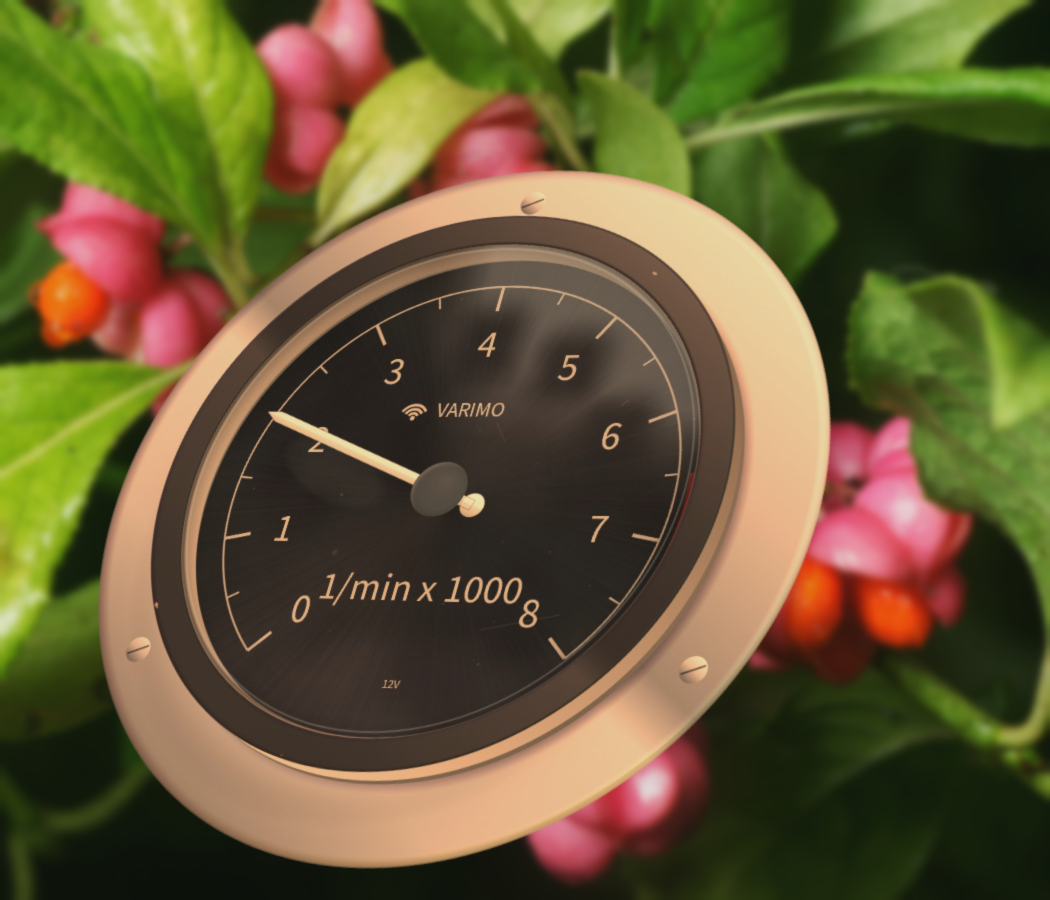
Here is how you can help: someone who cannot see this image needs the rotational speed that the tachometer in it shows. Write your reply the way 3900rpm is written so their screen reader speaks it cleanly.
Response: 2000rpm
